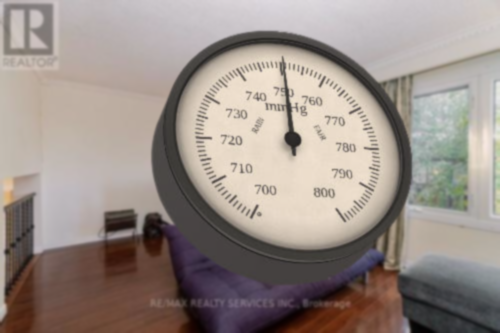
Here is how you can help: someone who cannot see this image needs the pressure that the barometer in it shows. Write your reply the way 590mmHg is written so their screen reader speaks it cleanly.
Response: 750mmHg
